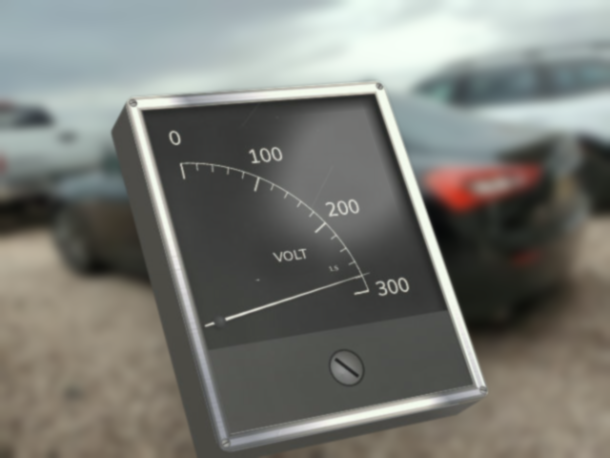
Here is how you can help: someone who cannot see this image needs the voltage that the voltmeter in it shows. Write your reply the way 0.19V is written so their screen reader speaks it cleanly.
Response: 280V
